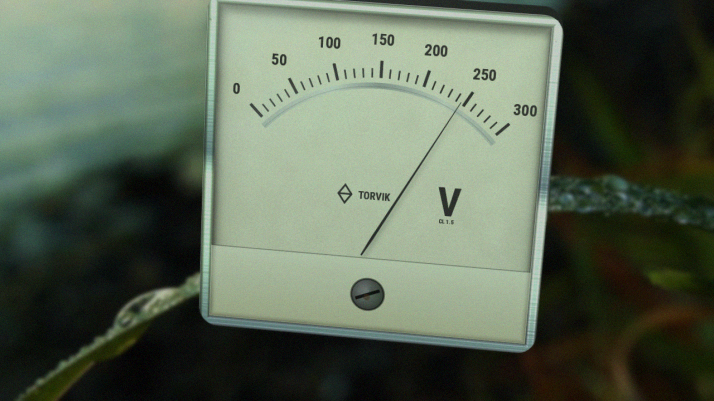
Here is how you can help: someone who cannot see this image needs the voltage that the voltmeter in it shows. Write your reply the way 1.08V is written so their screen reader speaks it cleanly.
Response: 245V
